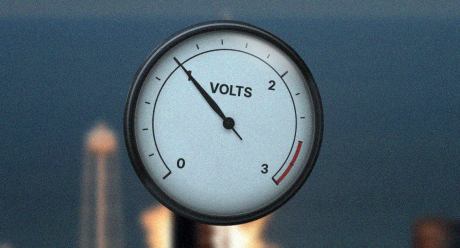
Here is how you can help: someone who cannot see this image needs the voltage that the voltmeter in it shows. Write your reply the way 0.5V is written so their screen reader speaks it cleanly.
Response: 1V
